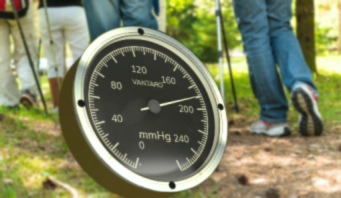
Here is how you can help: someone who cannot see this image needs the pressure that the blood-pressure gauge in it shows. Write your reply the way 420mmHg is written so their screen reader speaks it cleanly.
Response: 190mmHg
